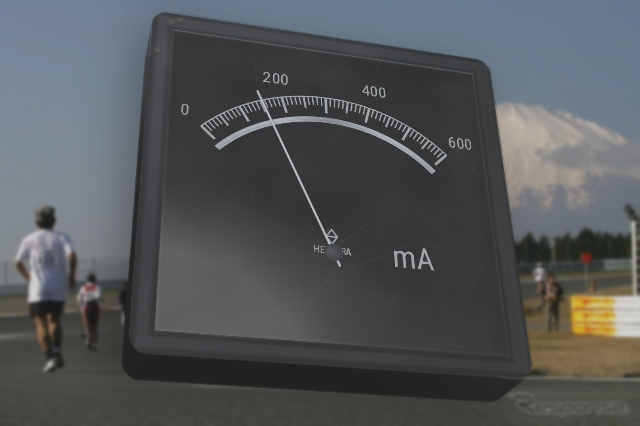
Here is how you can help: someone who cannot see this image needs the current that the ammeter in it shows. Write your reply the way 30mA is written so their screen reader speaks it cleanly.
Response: 150mA
